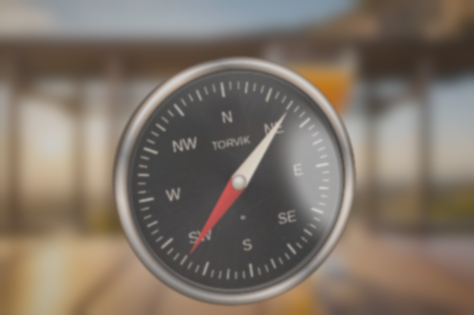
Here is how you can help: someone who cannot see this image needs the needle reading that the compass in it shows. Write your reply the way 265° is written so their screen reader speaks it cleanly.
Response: 225°
